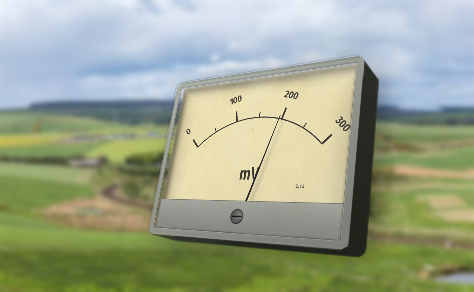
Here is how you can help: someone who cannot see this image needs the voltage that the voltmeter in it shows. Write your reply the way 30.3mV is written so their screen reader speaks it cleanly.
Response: 200mV
